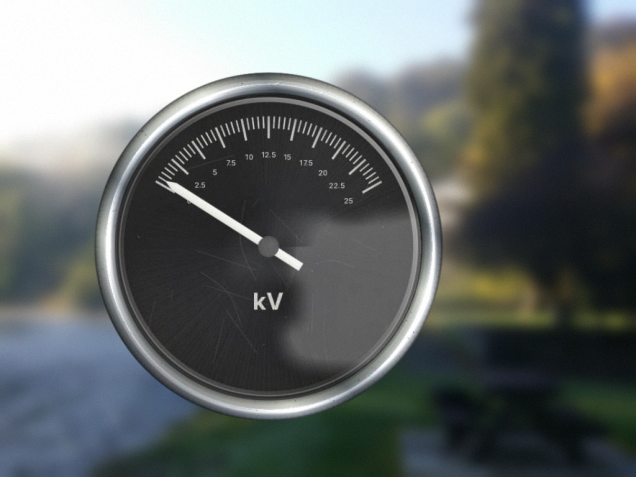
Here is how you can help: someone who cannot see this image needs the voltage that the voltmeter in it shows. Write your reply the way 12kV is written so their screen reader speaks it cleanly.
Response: 0.5kV
